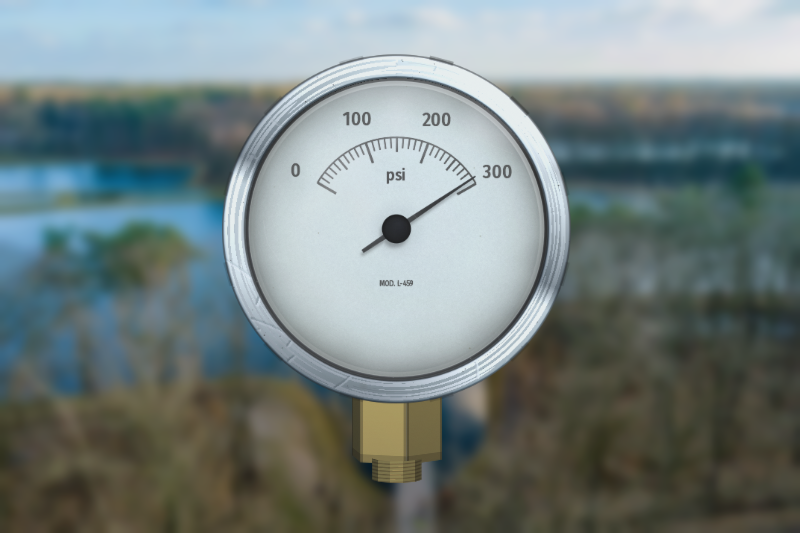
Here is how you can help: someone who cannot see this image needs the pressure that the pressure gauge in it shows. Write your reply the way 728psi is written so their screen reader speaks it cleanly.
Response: 290psi
